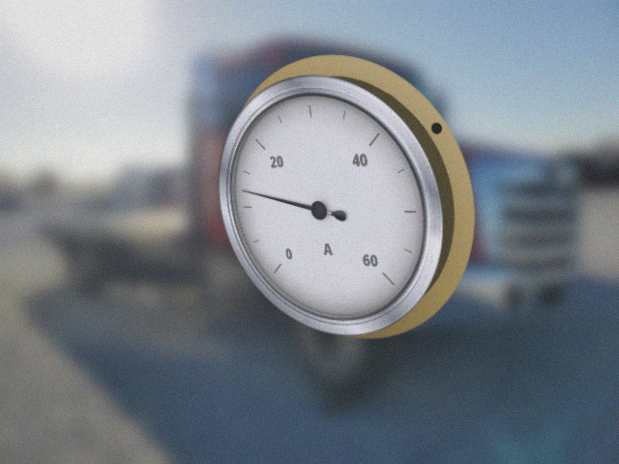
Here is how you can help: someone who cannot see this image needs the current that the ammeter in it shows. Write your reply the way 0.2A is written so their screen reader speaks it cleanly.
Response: 12.5A
